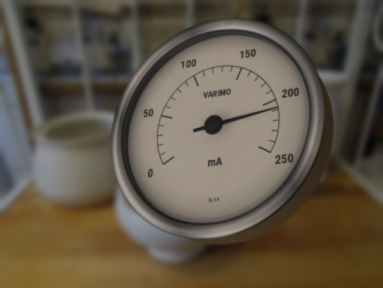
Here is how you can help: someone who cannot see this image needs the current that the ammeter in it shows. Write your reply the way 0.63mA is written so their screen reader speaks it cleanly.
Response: 210mA
